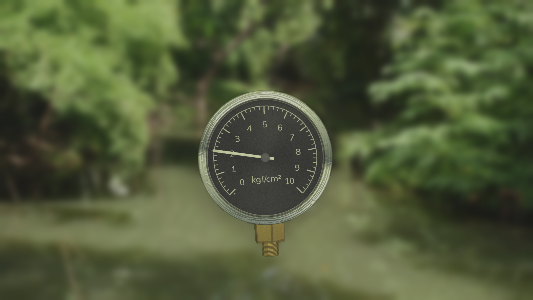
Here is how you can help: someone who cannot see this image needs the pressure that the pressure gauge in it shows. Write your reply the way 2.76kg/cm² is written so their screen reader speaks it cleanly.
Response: 2kg/cm²
